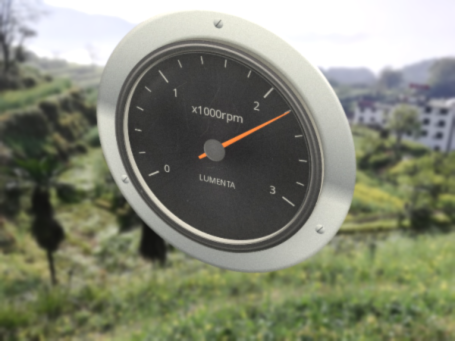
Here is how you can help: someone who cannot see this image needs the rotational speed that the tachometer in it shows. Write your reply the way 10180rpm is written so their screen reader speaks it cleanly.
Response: 2200rpm
